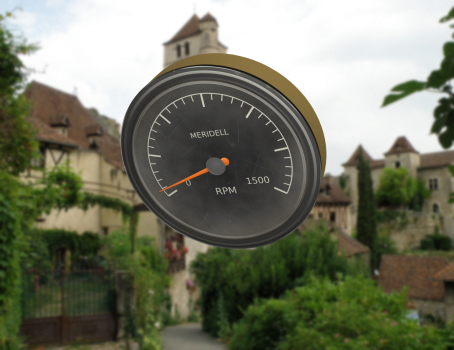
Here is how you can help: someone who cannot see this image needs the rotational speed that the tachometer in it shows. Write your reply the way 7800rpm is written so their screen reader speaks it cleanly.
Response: 50rpm
